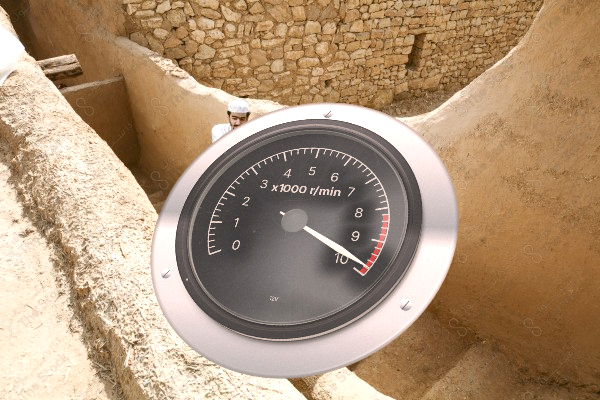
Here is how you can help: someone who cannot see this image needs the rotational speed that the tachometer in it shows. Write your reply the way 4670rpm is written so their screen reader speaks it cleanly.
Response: 9800rpm
